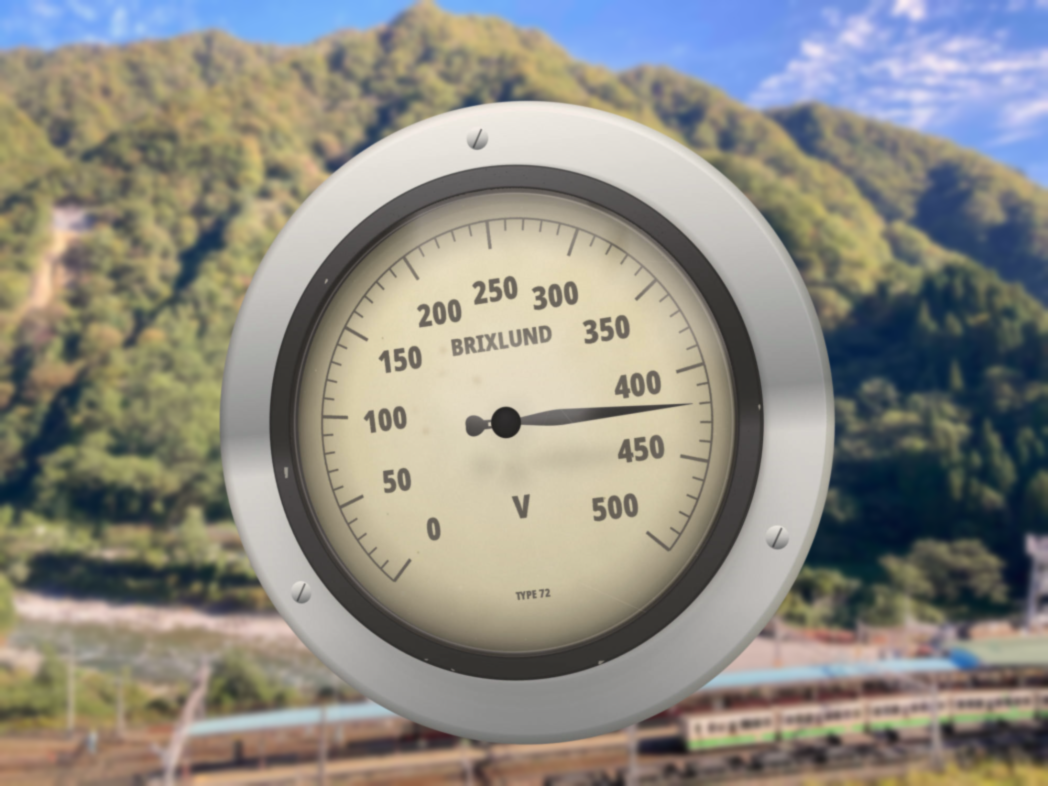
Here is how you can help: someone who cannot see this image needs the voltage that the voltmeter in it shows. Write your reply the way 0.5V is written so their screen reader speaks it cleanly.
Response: 420V
